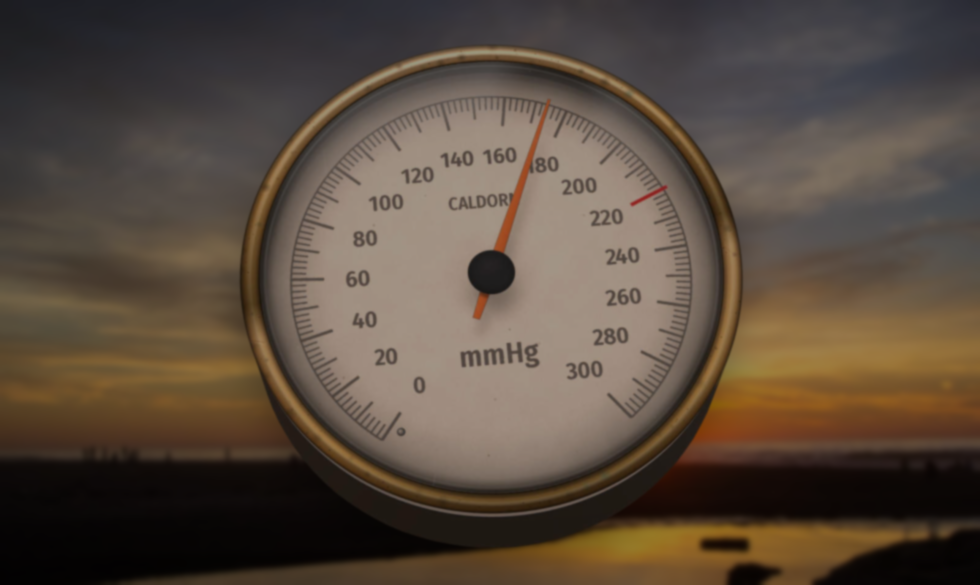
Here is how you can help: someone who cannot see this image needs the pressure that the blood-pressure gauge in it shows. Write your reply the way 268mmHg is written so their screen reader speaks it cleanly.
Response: 174mmHg
